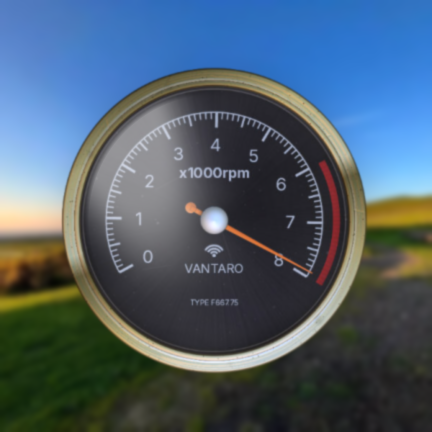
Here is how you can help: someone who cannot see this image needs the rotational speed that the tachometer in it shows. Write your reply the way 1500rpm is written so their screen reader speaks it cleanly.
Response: 7900rpm
